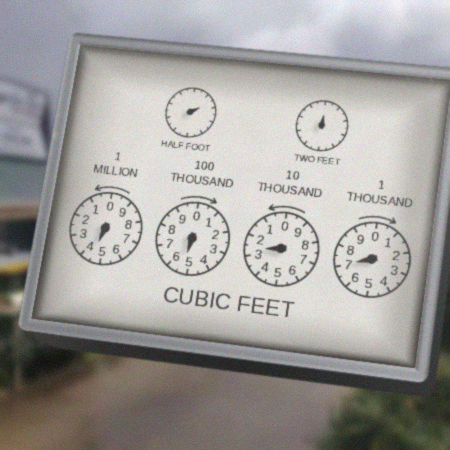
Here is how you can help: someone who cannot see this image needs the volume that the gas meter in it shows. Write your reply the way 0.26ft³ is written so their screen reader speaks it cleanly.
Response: 452700ft³
